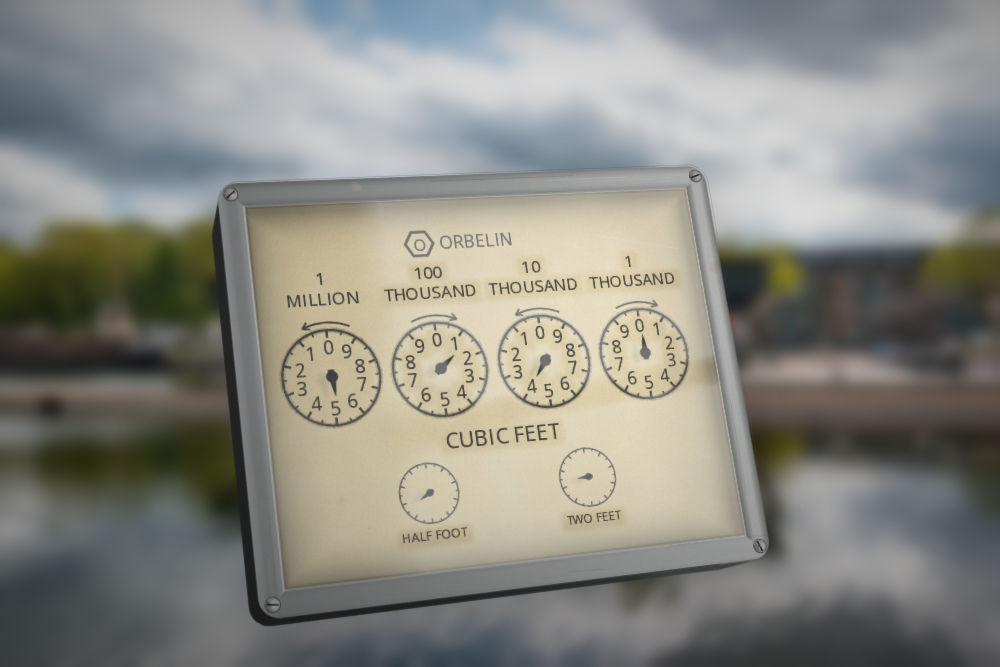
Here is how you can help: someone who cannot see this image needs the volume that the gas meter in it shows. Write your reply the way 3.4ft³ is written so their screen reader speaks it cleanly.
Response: 514000ft³
